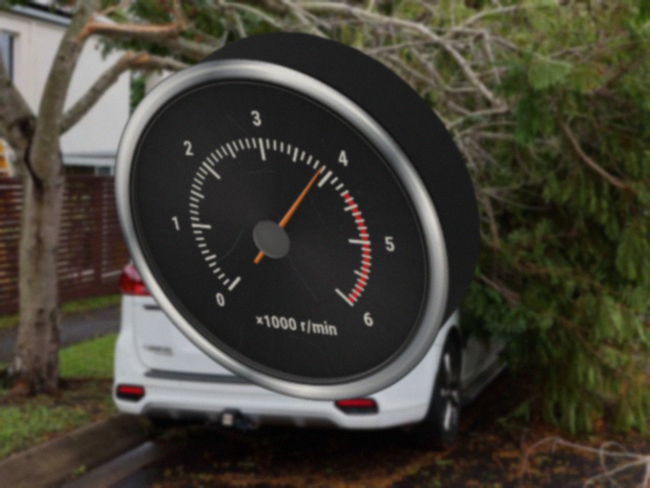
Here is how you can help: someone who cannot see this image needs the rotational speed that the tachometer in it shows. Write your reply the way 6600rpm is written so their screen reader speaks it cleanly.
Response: 3900rpm
